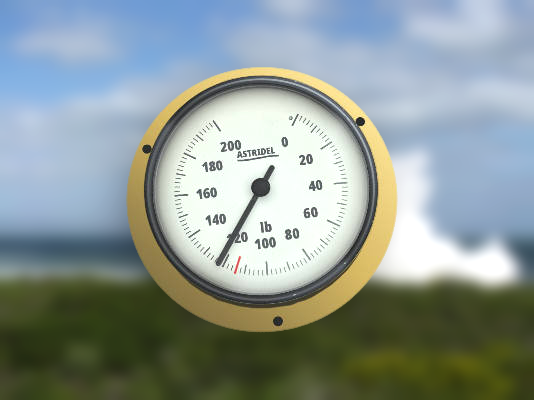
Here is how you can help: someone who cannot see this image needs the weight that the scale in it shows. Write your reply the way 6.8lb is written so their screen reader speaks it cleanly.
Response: 122lb
